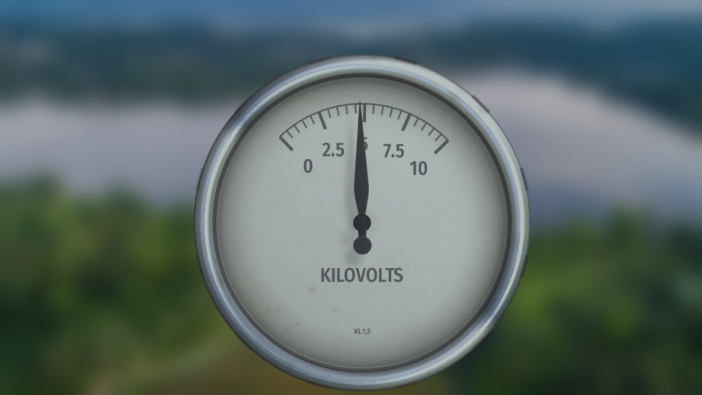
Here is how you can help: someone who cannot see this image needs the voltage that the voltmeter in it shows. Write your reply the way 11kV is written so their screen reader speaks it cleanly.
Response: 4.75kV
